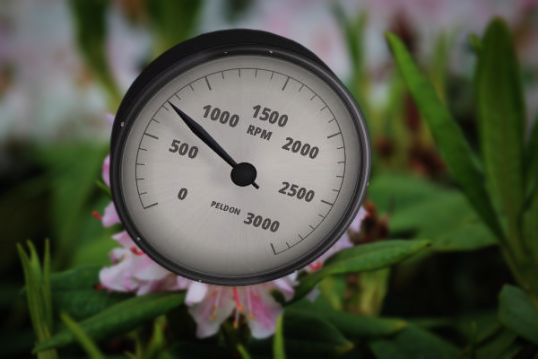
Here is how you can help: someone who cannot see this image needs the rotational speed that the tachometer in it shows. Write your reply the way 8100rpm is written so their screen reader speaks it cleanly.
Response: 750rpm
